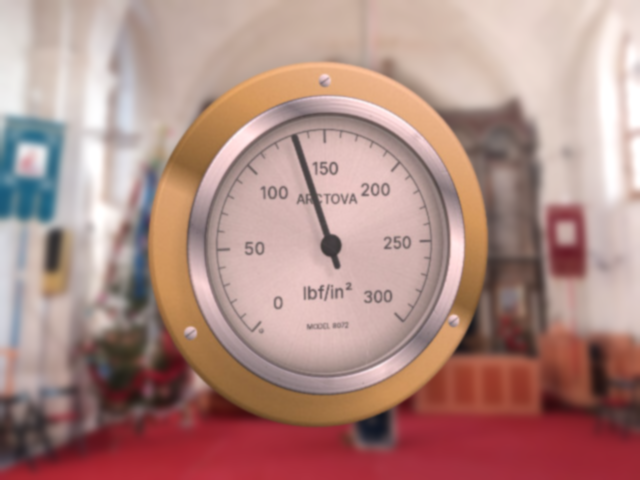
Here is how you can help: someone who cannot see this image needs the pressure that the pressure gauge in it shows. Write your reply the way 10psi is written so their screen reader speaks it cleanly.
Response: 130psi
